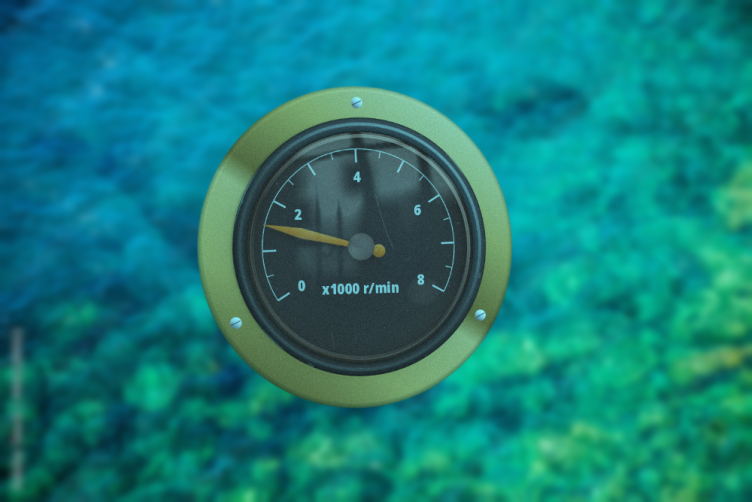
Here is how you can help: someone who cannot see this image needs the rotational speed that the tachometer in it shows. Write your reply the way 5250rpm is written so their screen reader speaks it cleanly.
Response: 1500rpm
